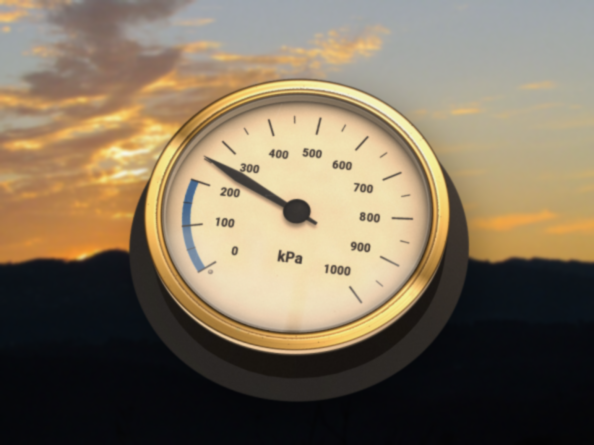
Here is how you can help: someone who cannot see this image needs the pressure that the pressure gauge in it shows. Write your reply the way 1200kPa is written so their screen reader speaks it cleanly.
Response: 250kPa
